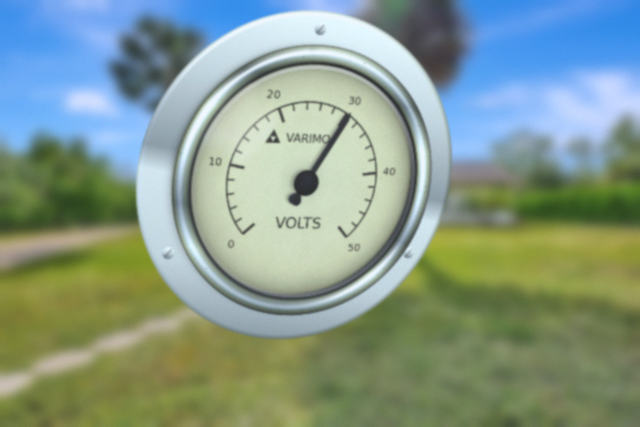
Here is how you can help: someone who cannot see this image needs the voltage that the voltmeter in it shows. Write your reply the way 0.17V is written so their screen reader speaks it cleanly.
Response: 30V
